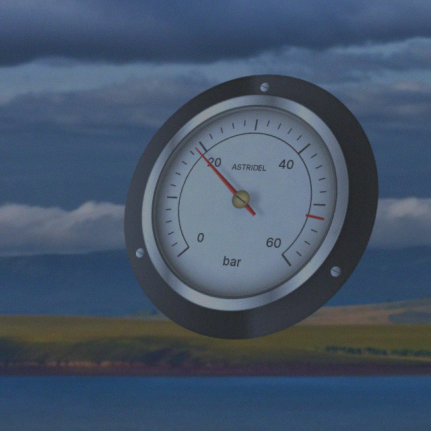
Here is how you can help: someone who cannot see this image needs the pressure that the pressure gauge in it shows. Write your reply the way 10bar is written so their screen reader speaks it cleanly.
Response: 19bar
